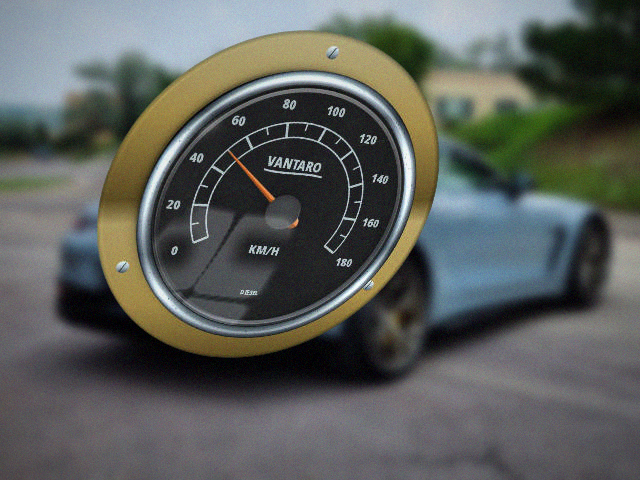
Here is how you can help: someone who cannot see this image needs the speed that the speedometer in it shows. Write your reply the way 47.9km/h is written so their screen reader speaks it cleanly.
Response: 50km/h
